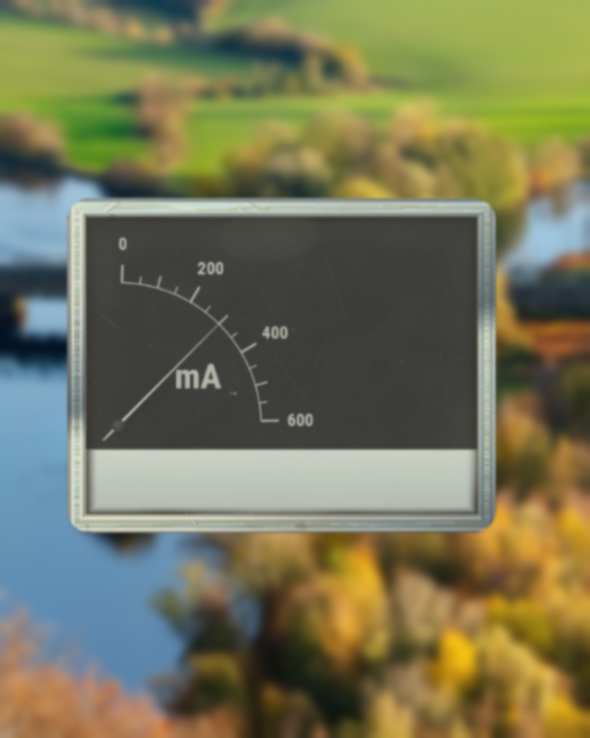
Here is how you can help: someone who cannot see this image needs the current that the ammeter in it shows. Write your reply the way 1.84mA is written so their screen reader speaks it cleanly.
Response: 300mA
